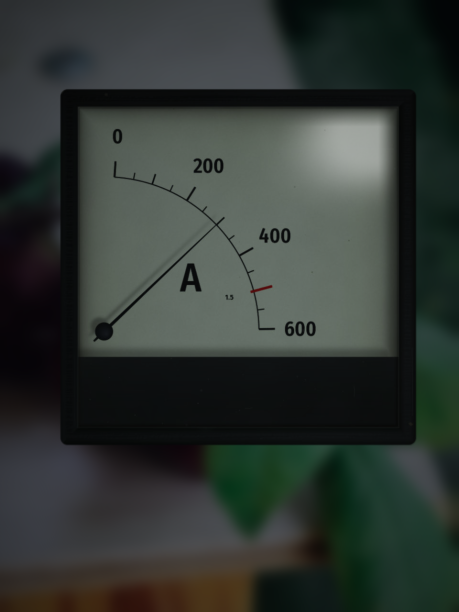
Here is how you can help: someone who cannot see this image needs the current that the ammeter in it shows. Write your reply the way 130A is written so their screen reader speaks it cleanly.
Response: 300A
